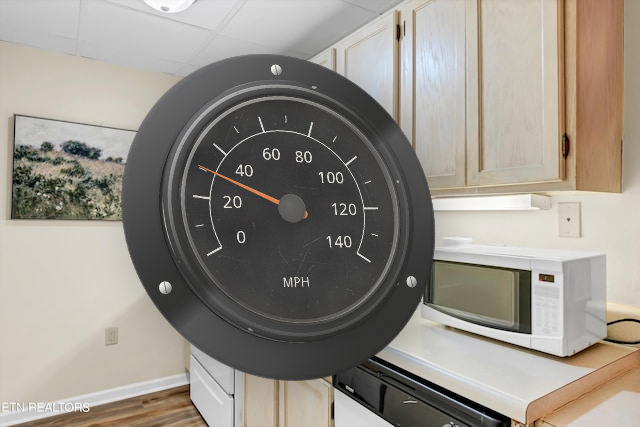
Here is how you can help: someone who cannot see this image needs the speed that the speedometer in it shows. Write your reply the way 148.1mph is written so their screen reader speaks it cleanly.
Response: 30mph
